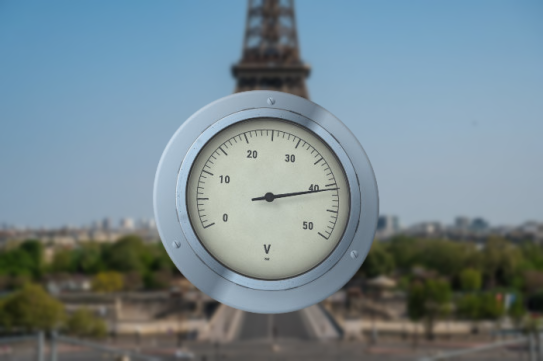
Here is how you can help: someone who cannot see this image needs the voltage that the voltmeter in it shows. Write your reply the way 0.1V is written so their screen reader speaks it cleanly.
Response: 41V
